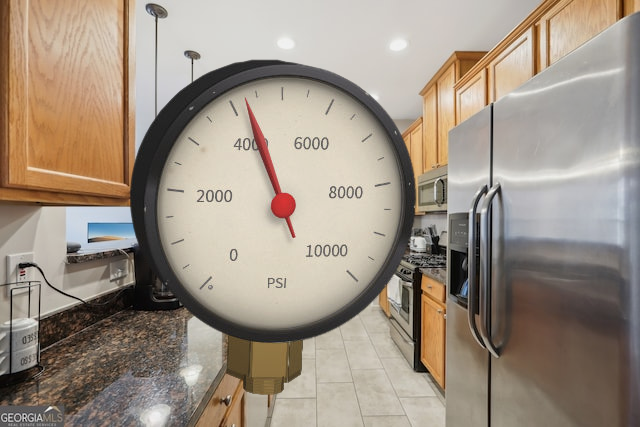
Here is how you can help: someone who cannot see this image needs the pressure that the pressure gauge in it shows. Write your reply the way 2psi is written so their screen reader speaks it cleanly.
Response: 4250psi
